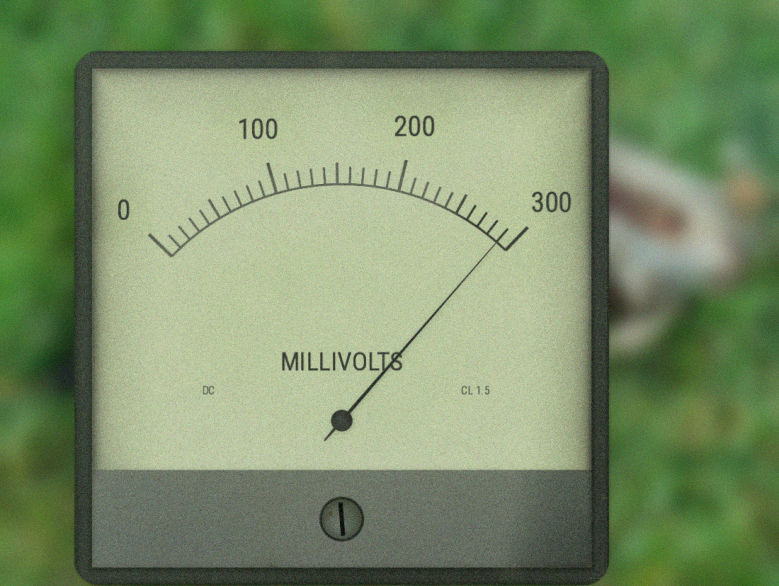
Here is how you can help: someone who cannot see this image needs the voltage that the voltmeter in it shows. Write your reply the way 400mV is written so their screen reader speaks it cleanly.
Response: 290mV
